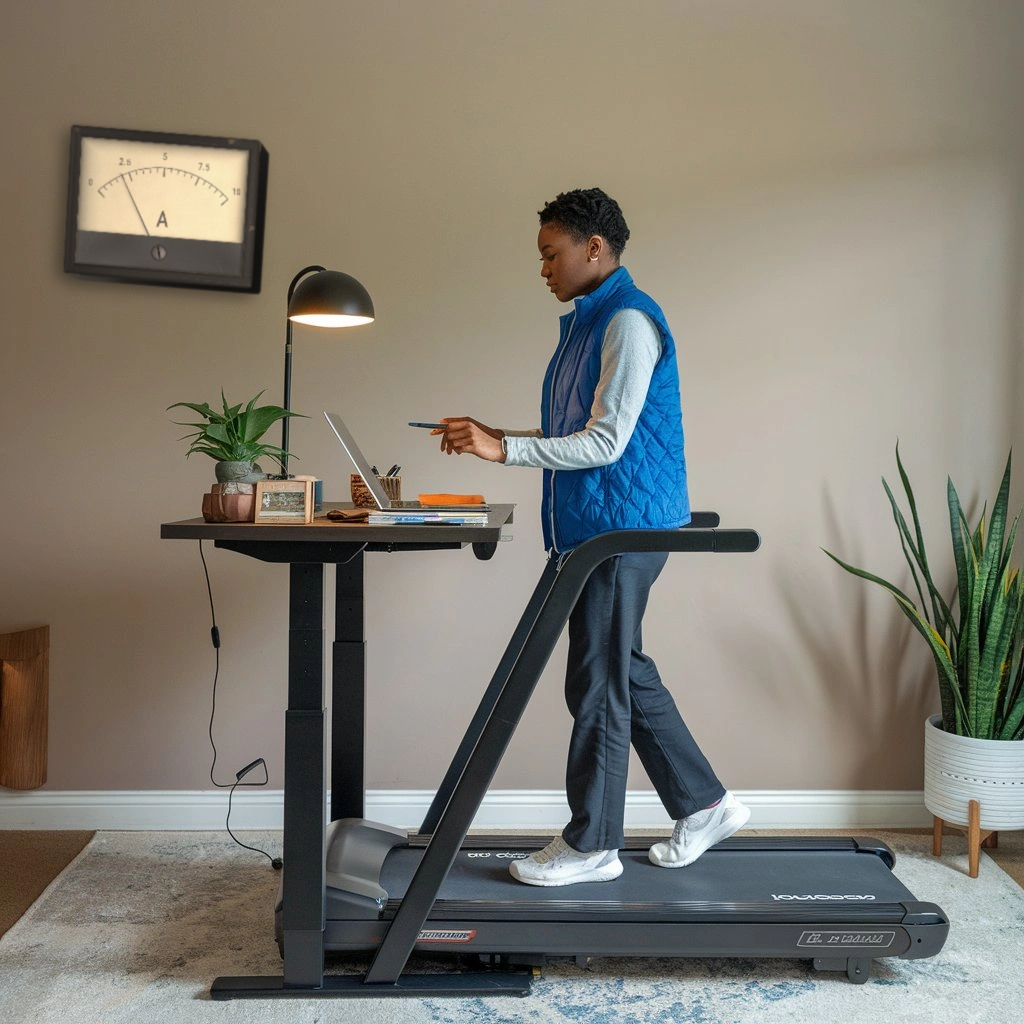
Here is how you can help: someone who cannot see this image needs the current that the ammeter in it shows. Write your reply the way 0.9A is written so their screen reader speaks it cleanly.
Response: 2A
